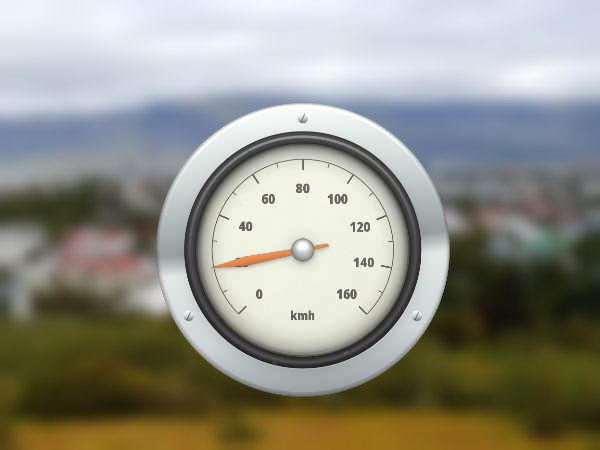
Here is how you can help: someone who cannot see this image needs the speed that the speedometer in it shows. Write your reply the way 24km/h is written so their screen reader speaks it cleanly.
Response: 20km/h
